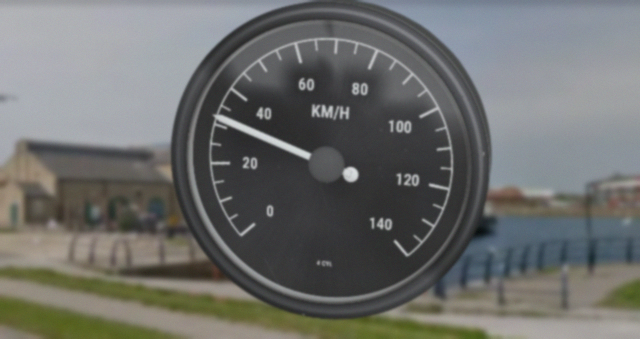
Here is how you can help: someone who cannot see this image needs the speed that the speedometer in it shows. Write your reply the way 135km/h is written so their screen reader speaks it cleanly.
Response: 32.5km/h
